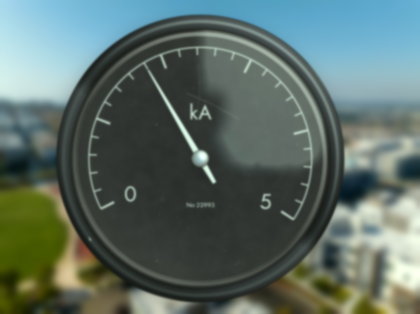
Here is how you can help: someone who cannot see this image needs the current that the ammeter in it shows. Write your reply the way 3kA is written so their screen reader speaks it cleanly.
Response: 1.8kA
